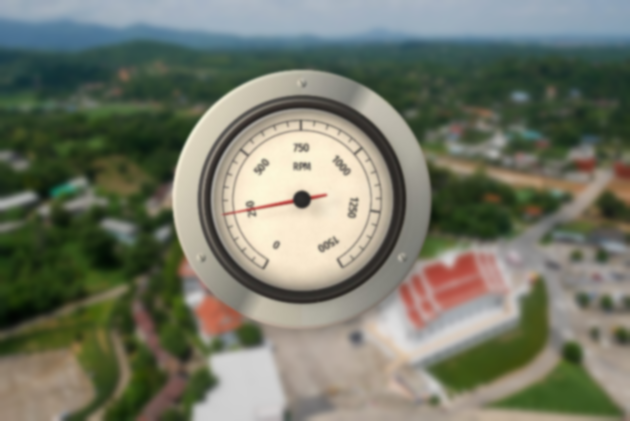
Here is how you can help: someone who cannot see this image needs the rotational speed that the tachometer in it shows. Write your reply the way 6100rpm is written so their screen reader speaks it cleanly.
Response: 250rpm
